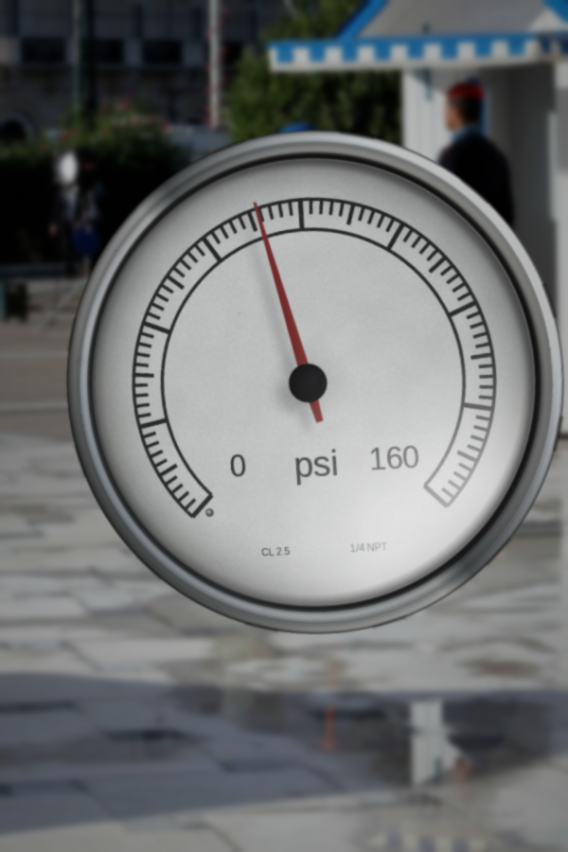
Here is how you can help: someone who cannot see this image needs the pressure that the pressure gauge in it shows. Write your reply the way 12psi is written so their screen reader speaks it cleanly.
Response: 72psi
